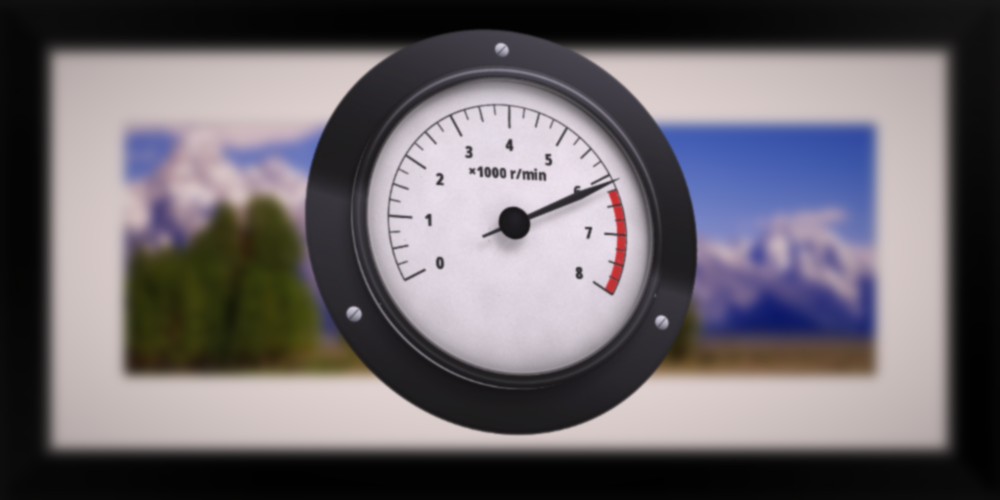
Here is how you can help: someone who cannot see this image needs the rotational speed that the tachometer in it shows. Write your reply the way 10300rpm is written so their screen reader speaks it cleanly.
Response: 6125rpm
